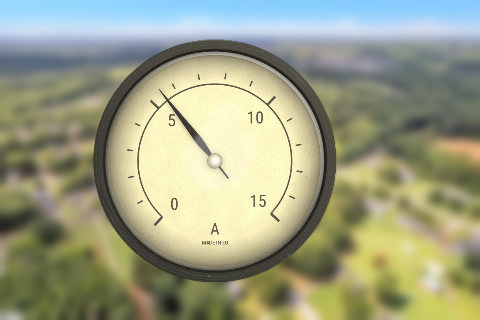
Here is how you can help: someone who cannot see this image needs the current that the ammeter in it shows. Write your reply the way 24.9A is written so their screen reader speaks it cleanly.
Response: 5.5A
